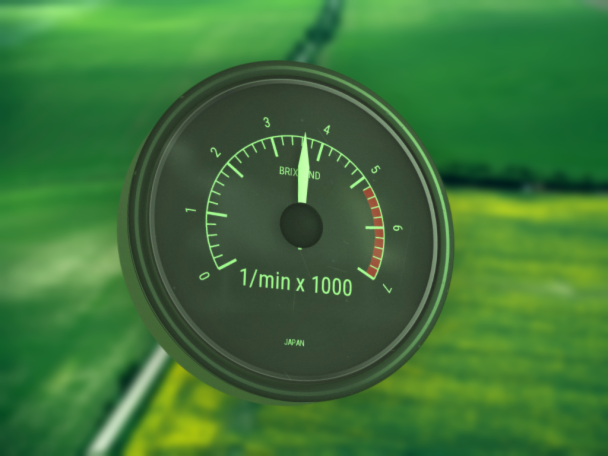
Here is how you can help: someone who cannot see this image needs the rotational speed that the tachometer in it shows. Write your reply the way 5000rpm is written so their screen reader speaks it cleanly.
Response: 3600rpm
